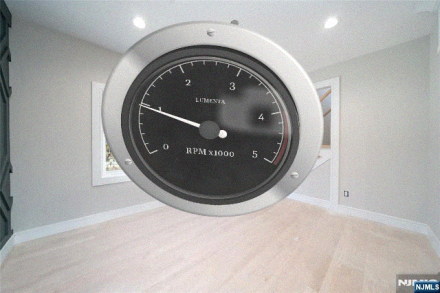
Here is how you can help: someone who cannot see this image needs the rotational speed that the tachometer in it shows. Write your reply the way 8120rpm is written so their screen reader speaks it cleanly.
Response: 1000rpm
